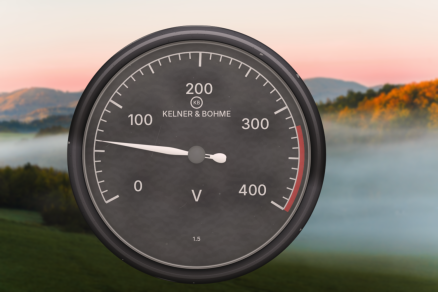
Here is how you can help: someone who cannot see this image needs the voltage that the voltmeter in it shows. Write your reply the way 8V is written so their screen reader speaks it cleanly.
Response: 60V
